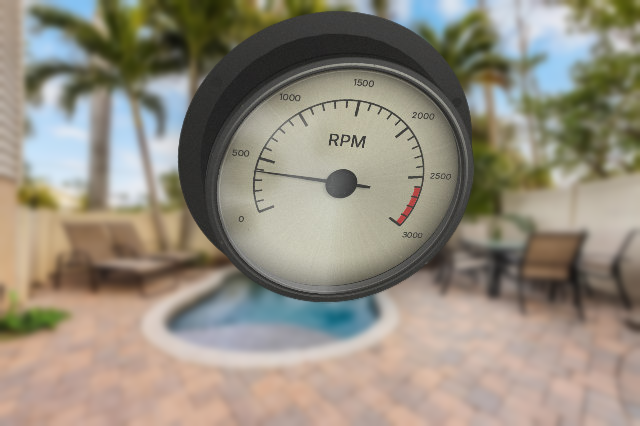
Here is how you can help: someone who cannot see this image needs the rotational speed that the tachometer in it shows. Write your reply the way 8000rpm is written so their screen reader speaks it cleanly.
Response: 400rpm
